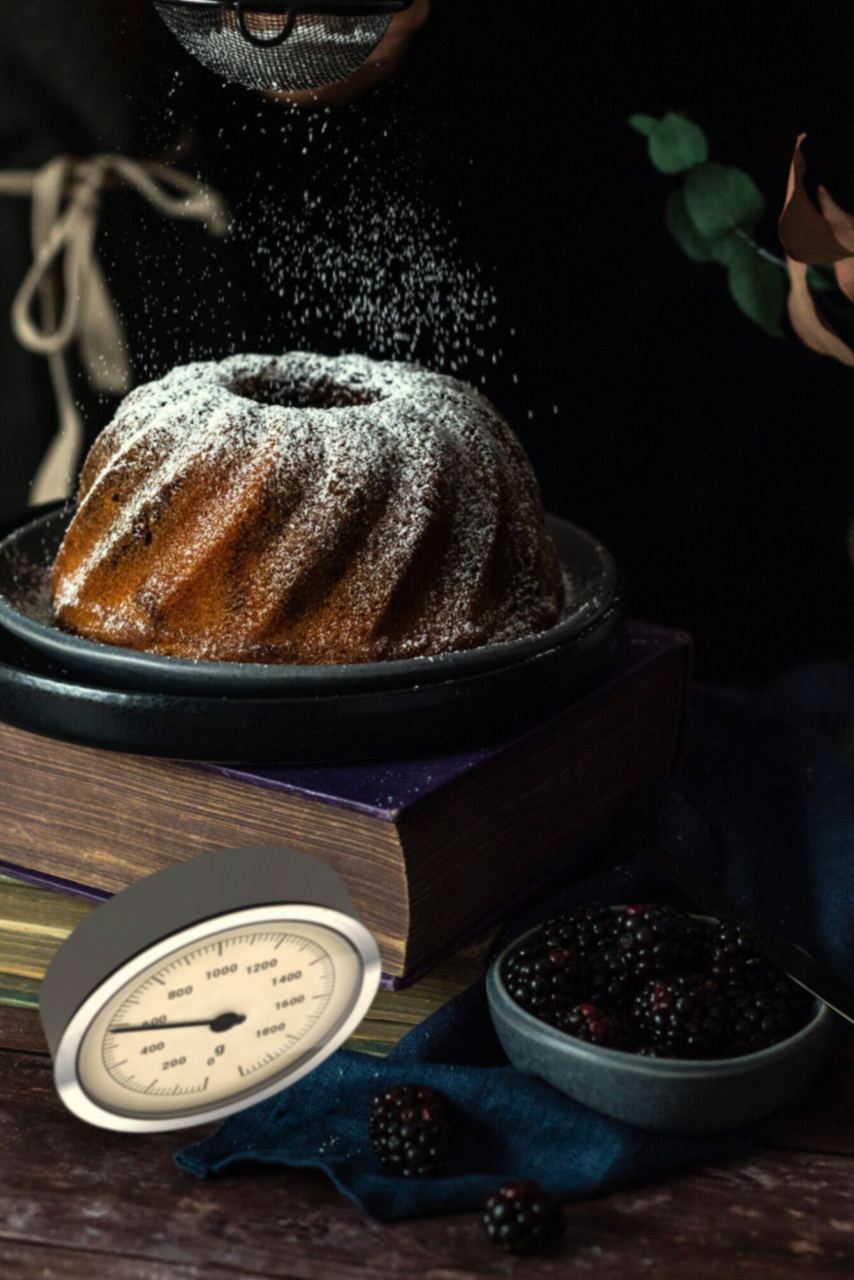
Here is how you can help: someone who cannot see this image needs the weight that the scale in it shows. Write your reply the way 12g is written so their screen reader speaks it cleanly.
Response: 600g
